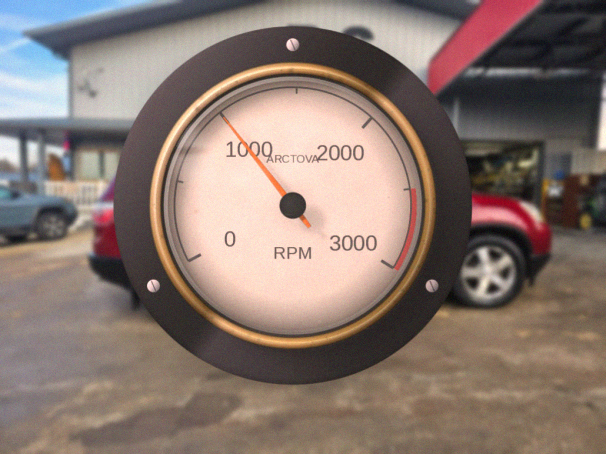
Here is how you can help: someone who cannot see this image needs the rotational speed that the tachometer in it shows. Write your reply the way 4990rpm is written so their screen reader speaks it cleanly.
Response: 1000rpm
